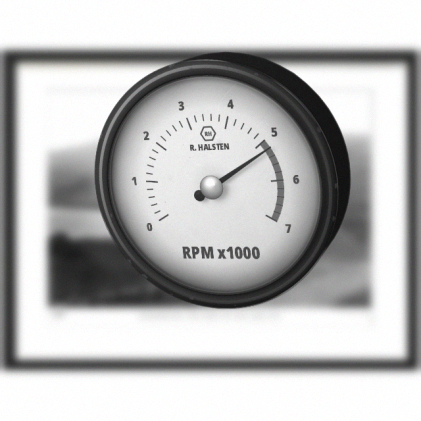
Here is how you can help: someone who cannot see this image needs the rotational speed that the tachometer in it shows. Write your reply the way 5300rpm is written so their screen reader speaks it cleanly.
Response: 5200rpm
